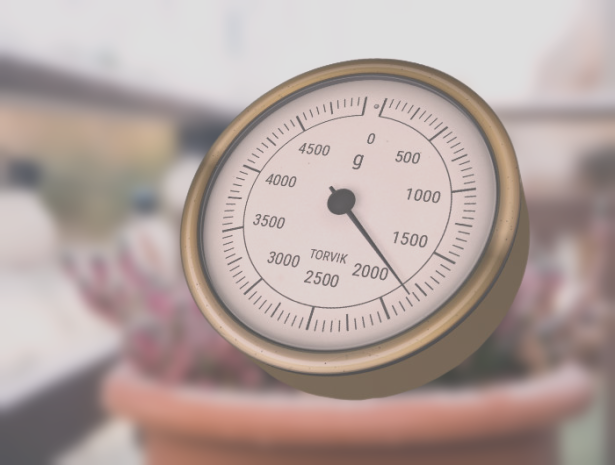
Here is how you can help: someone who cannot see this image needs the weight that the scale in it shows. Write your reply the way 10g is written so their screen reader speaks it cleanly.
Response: 1825g
